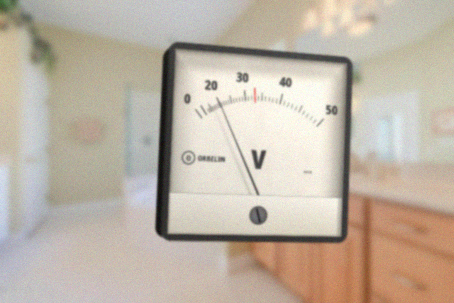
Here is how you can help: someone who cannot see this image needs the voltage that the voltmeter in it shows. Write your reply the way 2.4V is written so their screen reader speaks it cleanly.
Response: 20V
